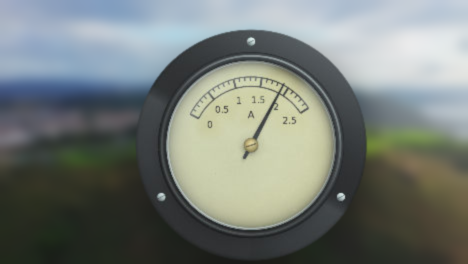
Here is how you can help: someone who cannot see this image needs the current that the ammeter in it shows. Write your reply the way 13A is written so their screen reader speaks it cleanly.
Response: 1.9A
